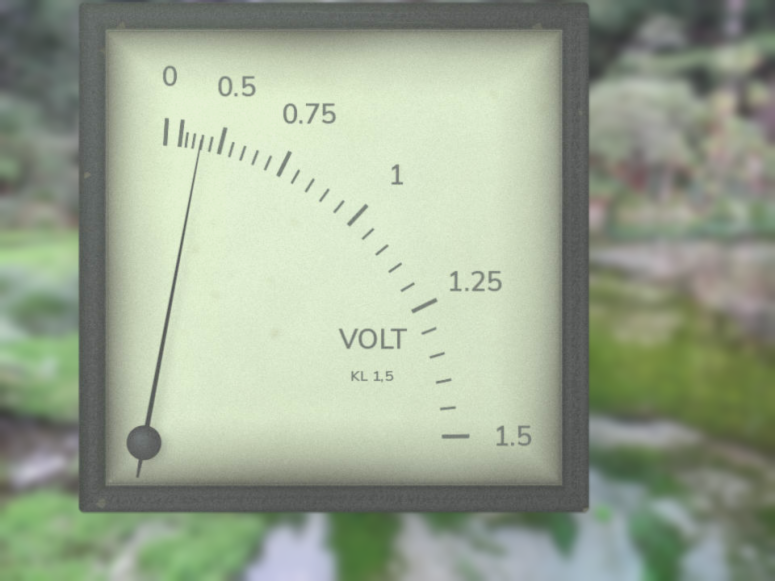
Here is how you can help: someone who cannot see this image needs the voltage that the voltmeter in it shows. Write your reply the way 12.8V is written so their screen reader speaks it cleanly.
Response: 0.4V
